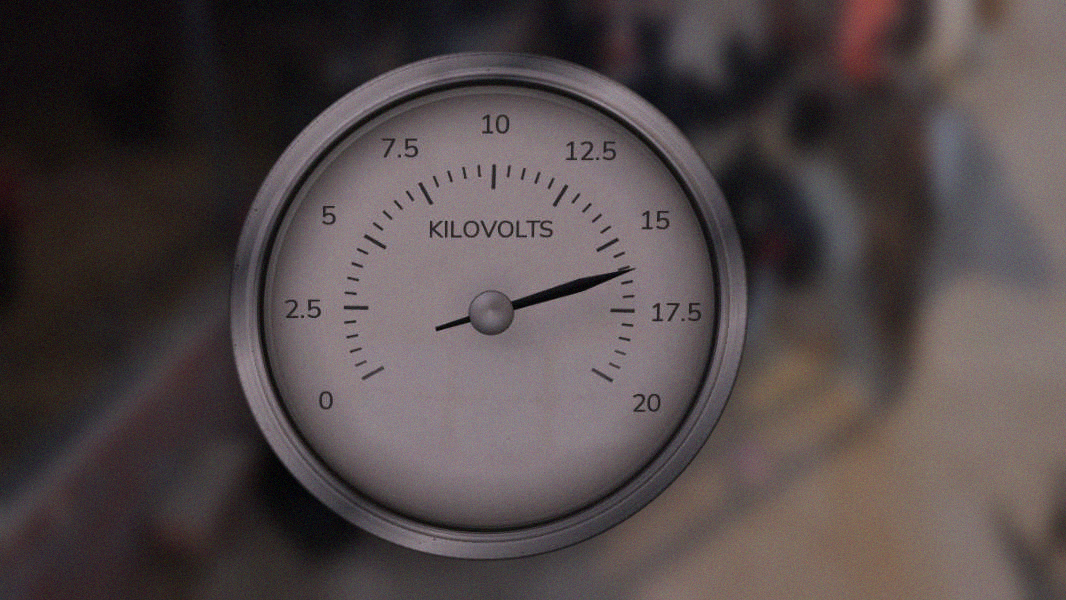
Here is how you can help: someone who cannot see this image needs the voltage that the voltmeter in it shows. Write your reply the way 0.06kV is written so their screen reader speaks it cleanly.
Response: 16kV
